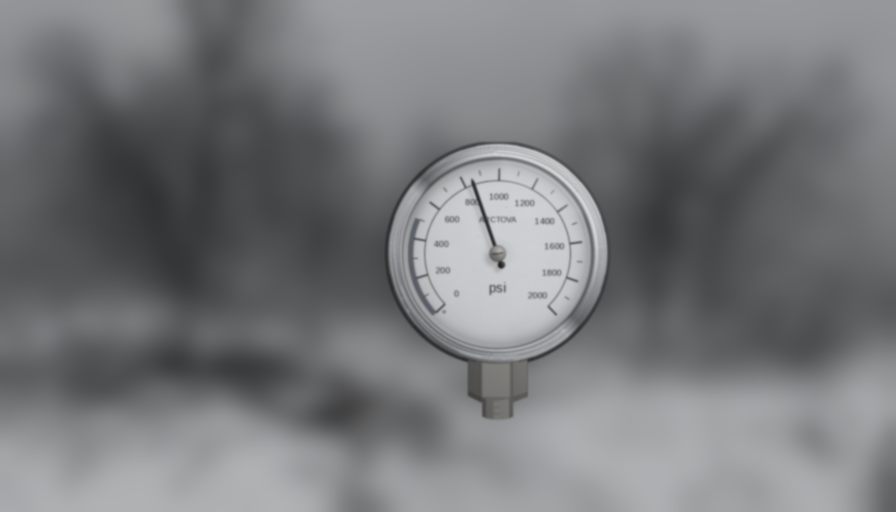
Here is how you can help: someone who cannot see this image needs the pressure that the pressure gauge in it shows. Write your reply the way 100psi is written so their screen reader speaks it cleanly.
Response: 850psi
